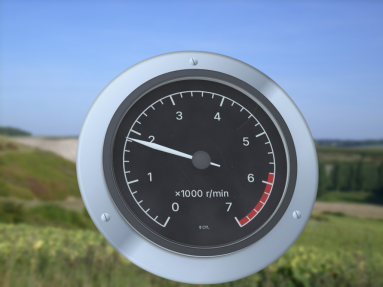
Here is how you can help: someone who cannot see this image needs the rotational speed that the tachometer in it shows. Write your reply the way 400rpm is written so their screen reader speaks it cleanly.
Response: 1800rpm
